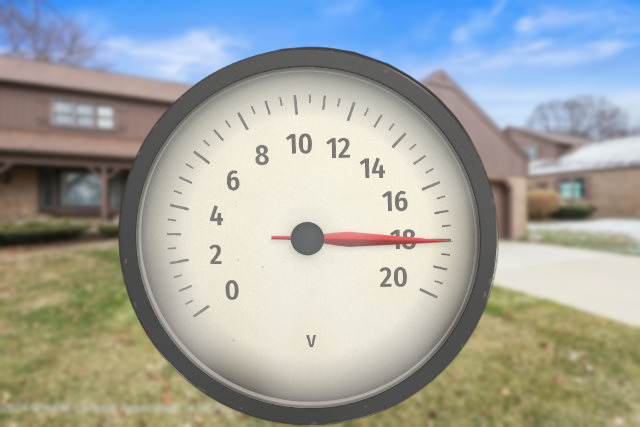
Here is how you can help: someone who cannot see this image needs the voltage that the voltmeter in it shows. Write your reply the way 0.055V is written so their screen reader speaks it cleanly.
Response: 18V
